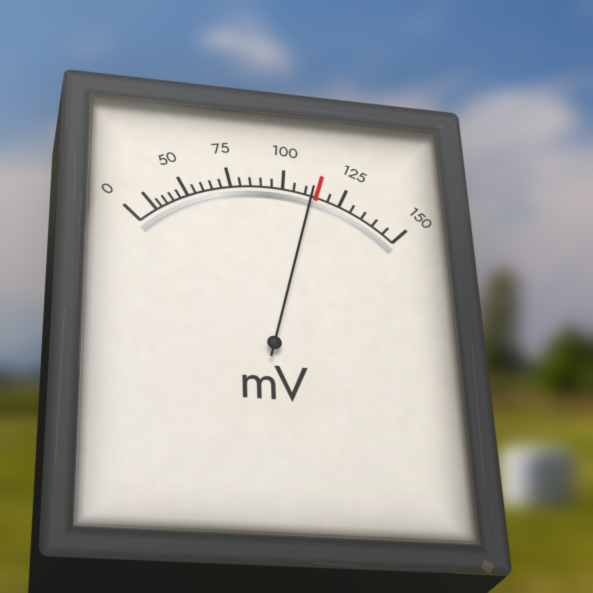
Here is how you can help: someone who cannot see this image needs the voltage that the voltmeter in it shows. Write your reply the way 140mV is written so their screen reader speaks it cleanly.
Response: 112.5mV
